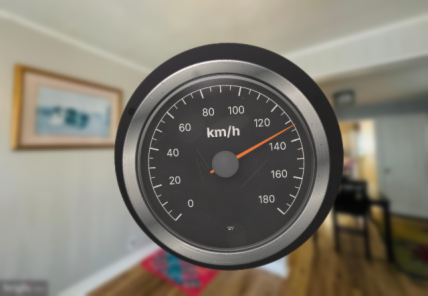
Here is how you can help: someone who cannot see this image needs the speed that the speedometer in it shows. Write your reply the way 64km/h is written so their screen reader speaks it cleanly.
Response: 132.5km/h
